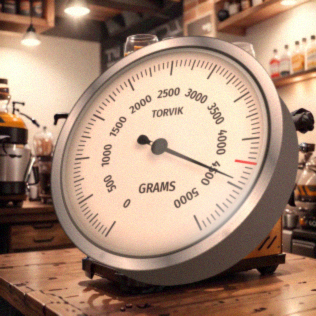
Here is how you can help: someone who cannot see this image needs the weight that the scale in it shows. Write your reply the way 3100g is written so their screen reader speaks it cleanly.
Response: 4450g
